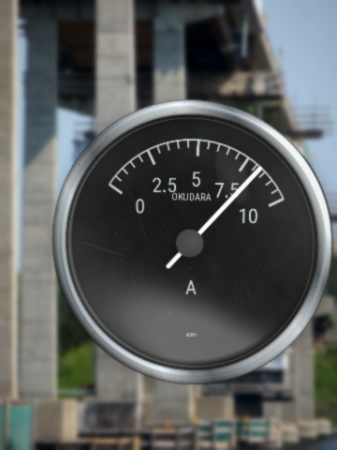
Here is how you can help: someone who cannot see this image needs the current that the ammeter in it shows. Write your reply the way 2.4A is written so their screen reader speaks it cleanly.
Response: 8.25A
